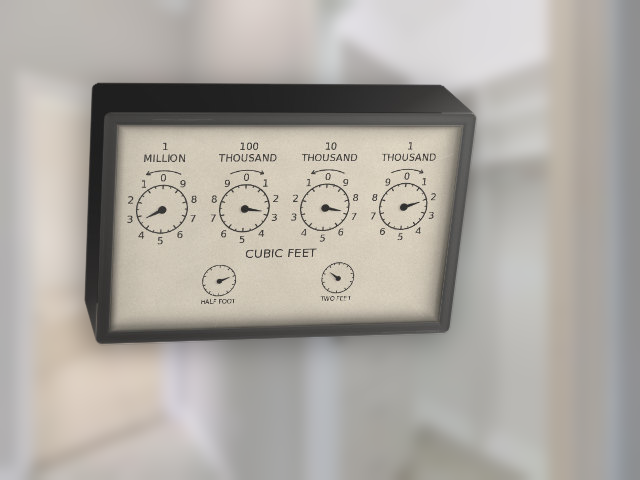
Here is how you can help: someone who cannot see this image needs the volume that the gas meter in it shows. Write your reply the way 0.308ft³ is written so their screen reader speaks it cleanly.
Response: 327200ft³
